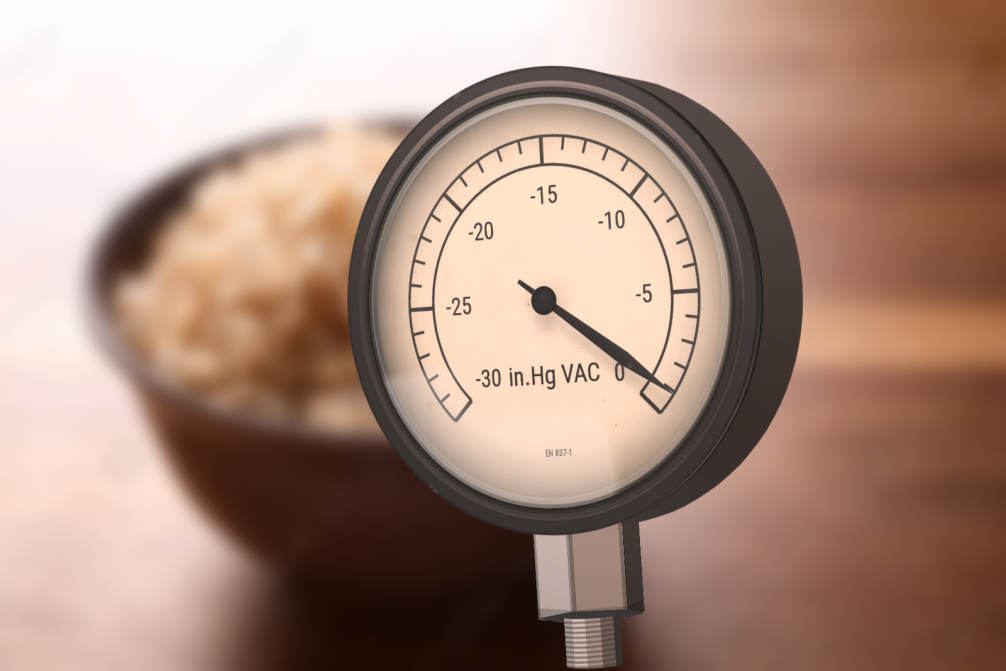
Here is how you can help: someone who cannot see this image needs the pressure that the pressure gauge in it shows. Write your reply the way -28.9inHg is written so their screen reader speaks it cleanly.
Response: -1inHg
